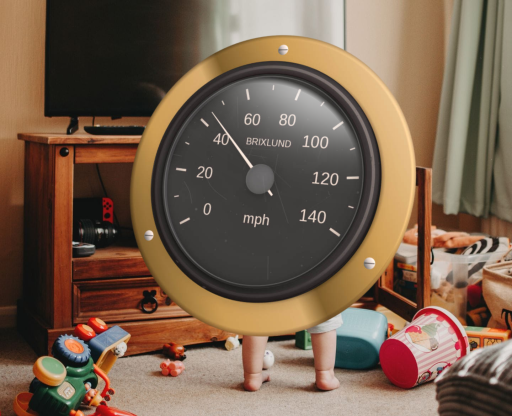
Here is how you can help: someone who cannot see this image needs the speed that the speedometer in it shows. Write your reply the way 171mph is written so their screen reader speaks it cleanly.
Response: 45mph
